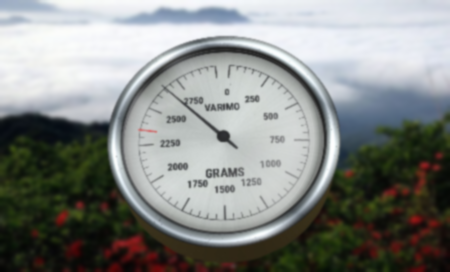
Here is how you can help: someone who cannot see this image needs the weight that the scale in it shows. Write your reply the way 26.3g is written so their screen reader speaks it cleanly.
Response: 2650g
